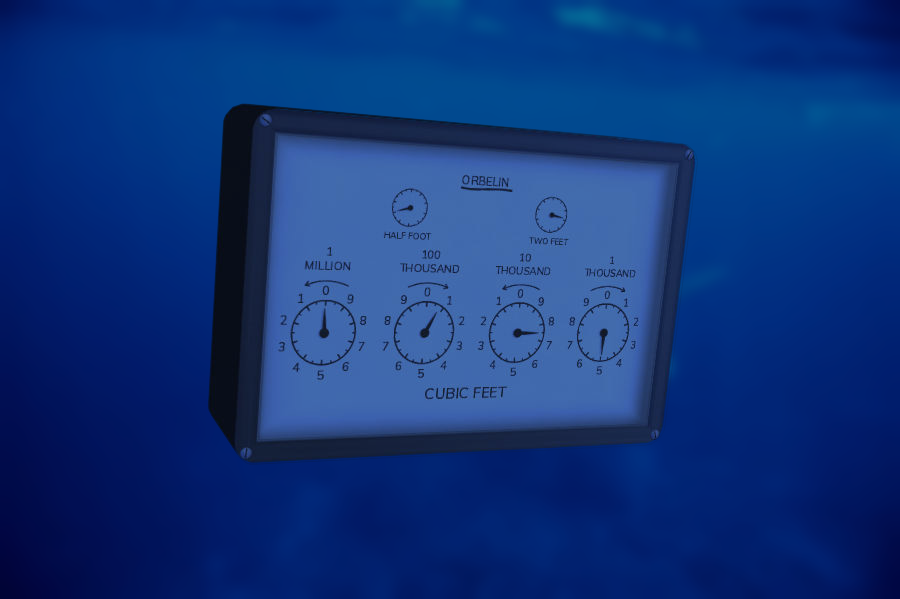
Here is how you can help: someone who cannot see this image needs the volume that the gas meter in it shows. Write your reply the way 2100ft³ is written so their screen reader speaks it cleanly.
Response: 7500ft³
